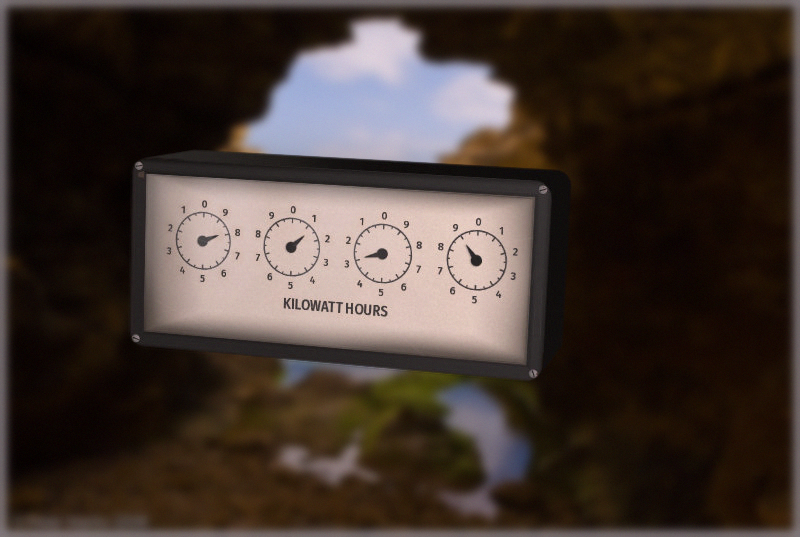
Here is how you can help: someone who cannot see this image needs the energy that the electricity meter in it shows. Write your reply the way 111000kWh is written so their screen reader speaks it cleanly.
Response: 8129kWh
